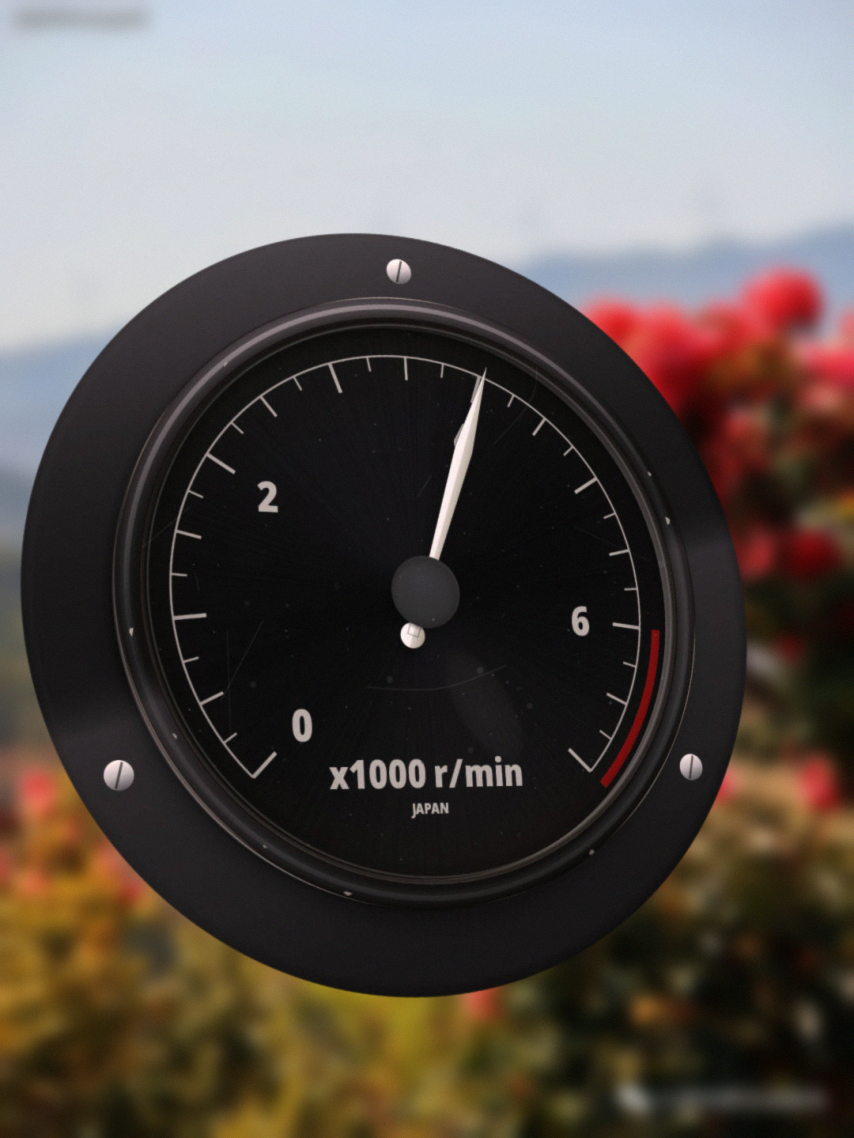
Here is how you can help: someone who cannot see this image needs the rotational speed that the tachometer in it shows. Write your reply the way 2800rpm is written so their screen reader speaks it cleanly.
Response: 4000rpm
